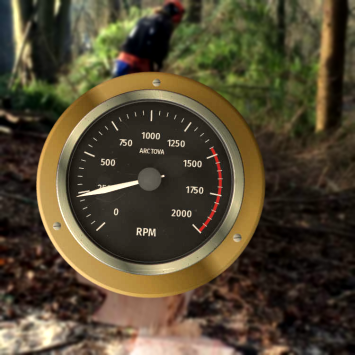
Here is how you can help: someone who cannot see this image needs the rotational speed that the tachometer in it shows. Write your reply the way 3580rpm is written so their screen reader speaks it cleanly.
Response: 225rpm
